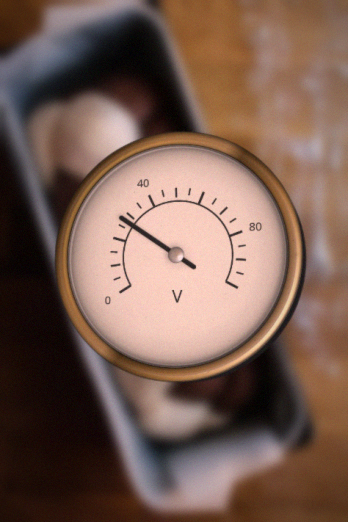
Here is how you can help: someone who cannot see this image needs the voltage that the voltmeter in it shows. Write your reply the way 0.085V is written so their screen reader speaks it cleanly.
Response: 27.5V
